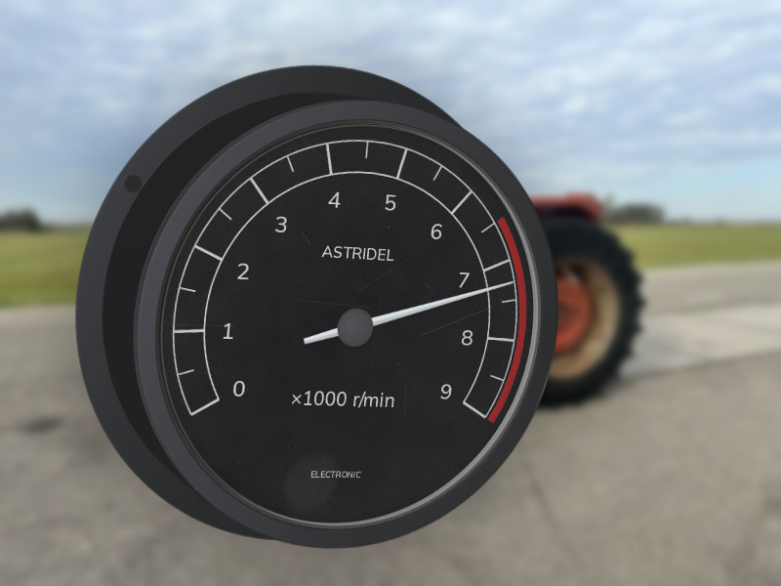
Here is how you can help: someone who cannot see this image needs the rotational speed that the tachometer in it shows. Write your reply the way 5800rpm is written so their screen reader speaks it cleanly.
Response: 7250rpm
